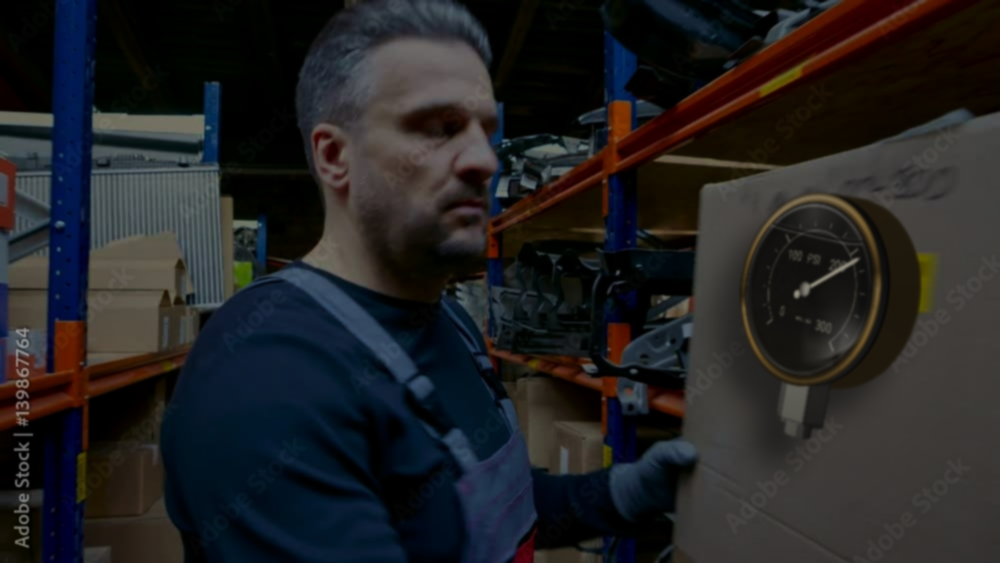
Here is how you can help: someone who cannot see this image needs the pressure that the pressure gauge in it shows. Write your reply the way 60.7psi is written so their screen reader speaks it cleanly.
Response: 210psi
